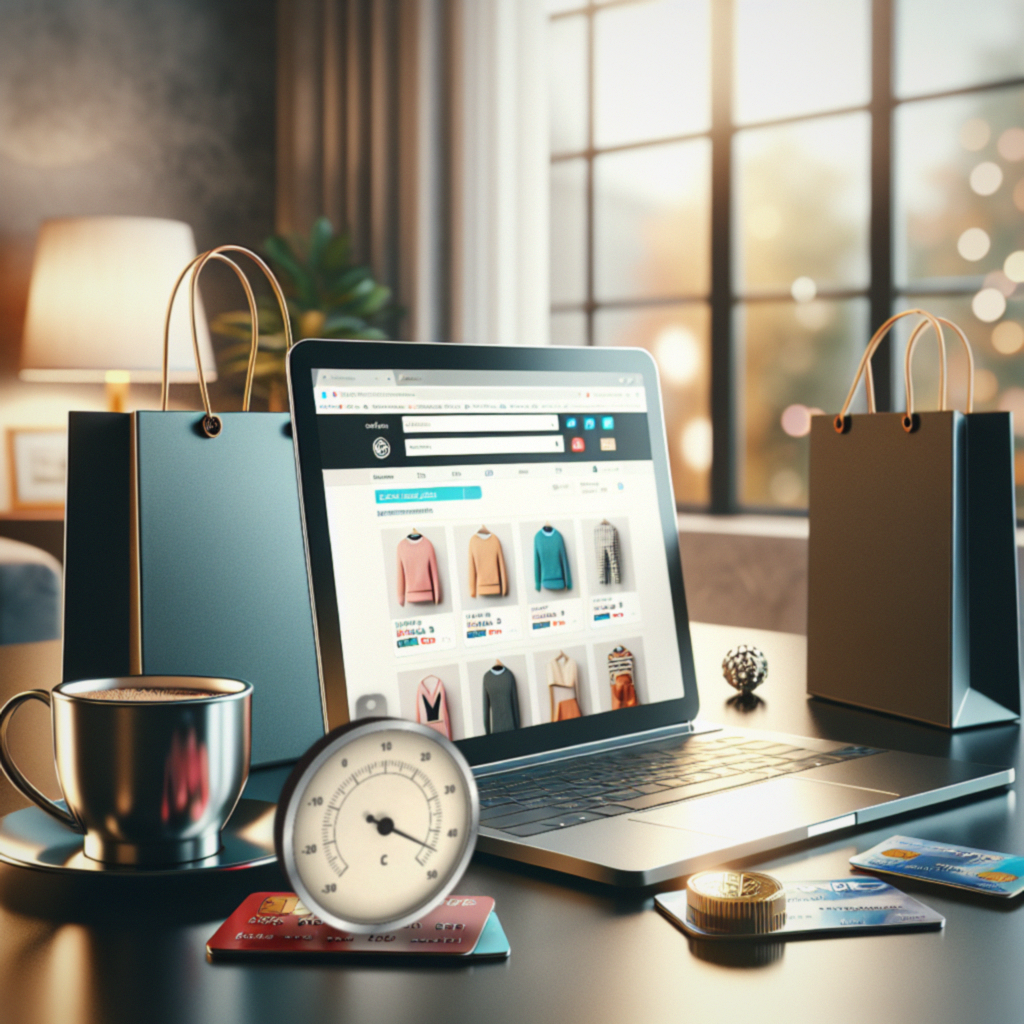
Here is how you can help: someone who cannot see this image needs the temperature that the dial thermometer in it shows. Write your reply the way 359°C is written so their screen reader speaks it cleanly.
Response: 45°C
